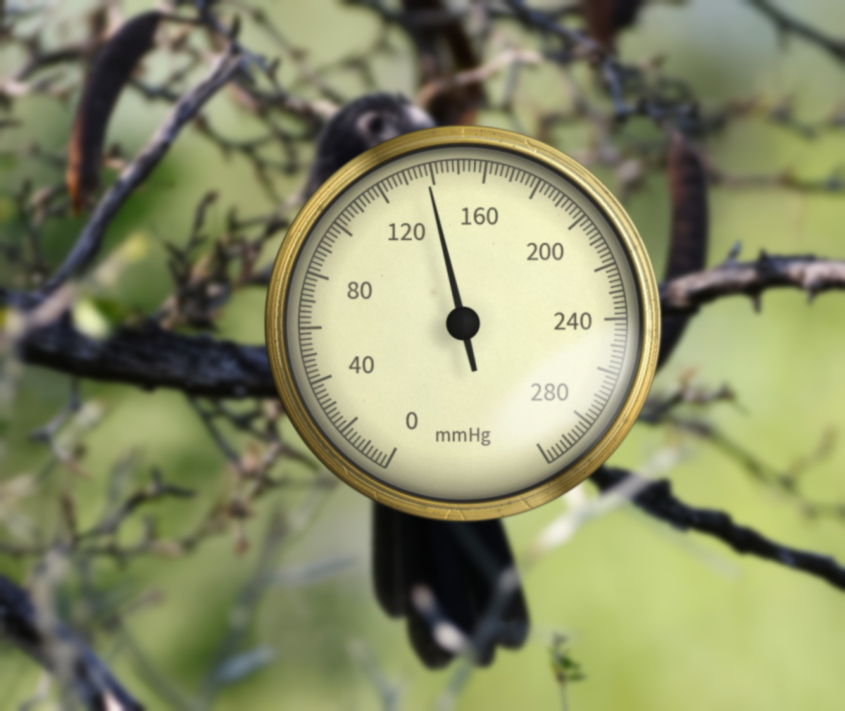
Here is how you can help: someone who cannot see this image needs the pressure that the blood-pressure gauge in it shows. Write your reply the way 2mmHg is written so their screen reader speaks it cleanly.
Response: 138mmHg
